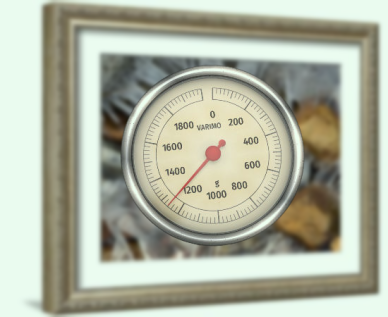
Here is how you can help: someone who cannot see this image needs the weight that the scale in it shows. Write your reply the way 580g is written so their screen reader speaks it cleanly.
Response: 1260g
